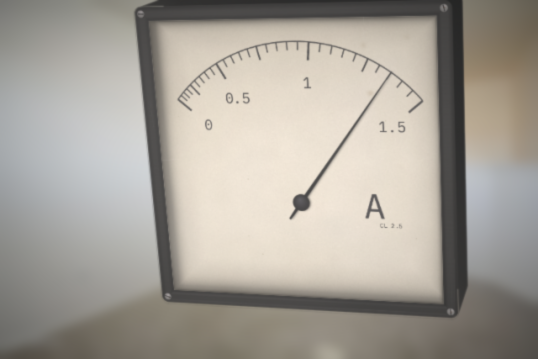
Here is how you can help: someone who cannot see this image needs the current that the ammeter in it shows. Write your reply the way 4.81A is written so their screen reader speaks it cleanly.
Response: 1.35A
